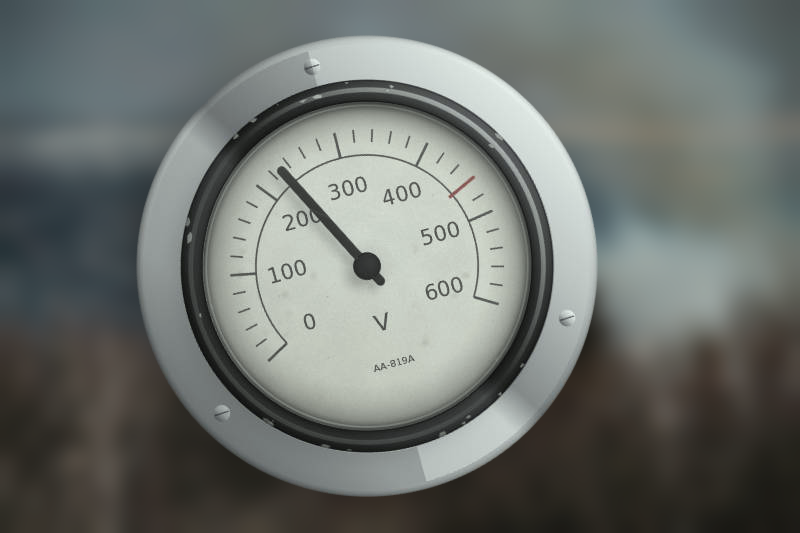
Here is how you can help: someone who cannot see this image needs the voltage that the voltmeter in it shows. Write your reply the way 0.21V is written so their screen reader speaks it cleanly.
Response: 230V
